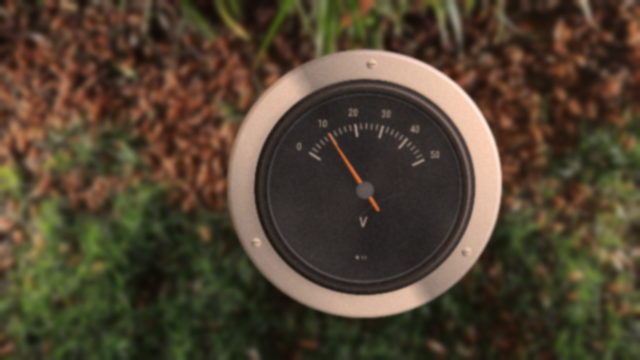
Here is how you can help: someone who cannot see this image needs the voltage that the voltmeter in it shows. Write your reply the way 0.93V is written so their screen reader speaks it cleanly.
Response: 10V
